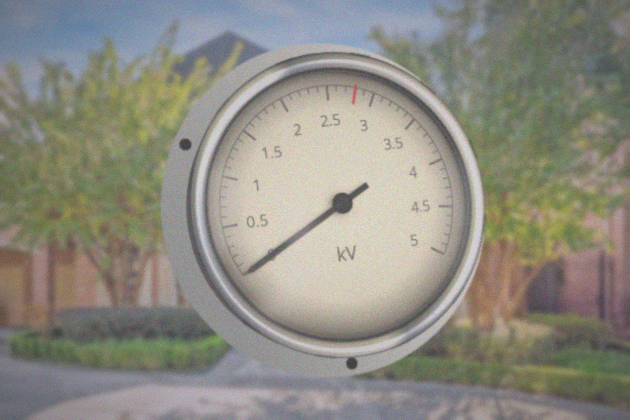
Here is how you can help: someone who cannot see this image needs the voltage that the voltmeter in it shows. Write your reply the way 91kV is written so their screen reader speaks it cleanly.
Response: 0kV
